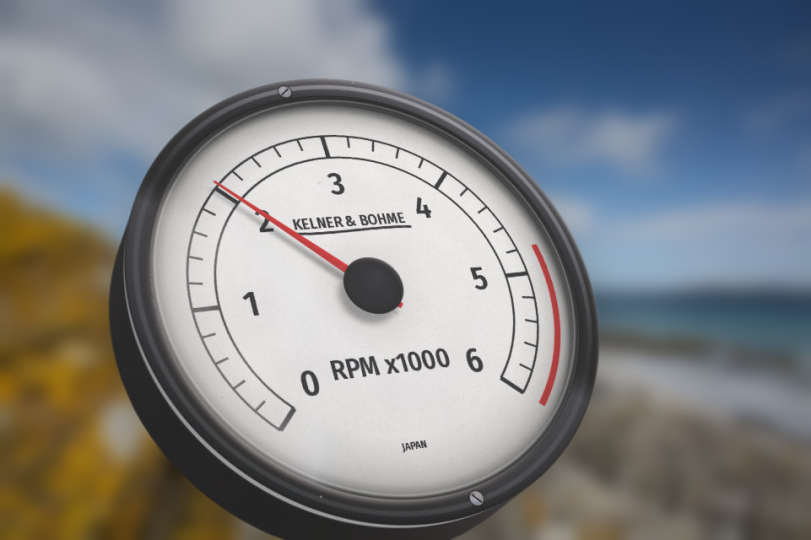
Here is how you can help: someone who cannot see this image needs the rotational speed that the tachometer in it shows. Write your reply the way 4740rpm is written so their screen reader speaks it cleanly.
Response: 2000rpm
